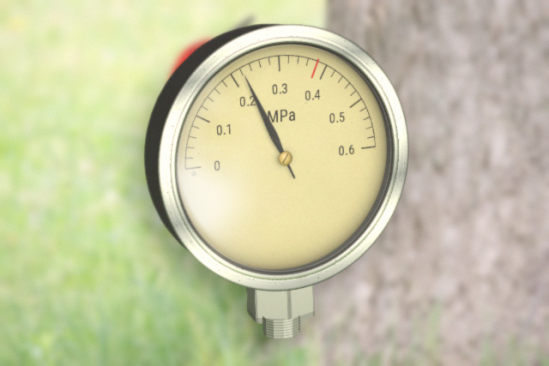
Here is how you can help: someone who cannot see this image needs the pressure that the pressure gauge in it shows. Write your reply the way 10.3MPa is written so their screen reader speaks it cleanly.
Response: 0.22MPa
